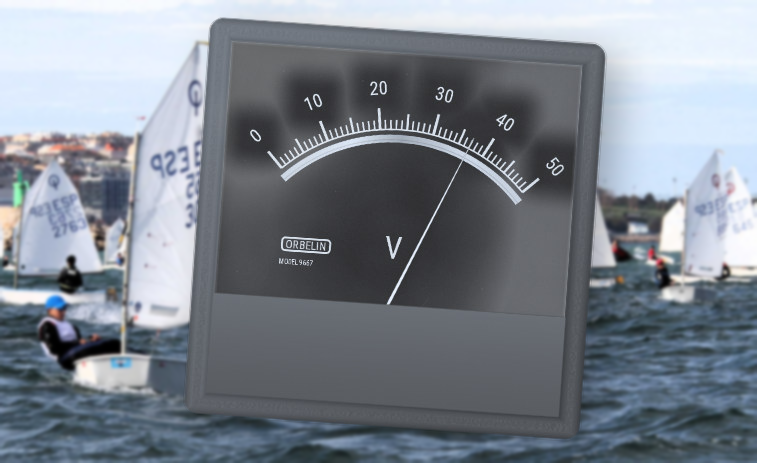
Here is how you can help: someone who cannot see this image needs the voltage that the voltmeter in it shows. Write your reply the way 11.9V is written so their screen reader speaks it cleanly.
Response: 37V
